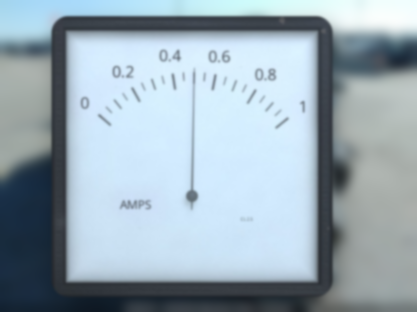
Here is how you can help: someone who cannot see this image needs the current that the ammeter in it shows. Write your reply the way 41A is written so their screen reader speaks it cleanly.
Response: 0.5A
